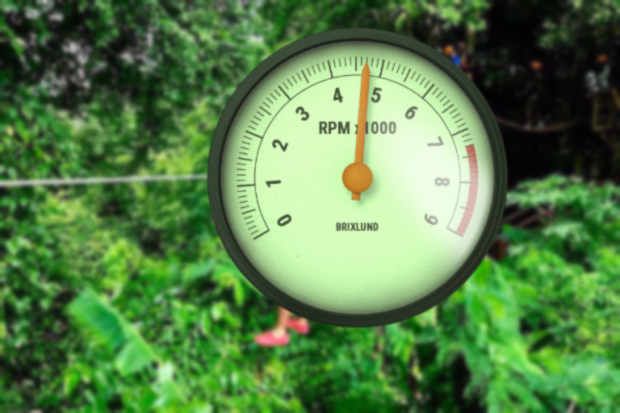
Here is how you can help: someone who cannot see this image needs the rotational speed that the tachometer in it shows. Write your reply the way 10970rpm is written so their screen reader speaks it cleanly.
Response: 4700rpm
